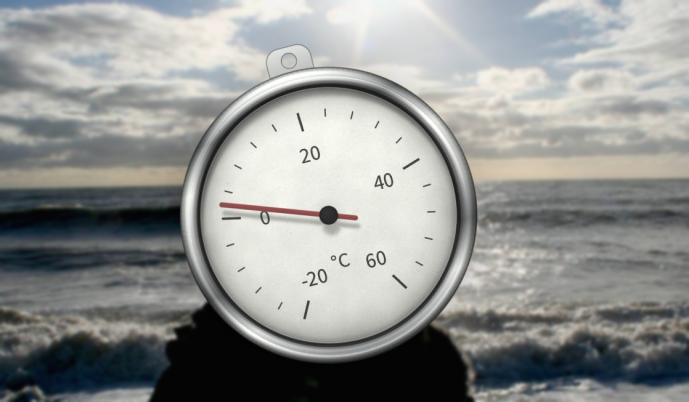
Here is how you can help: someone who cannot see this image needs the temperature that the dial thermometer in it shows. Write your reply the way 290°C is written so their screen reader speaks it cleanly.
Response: 2°C
